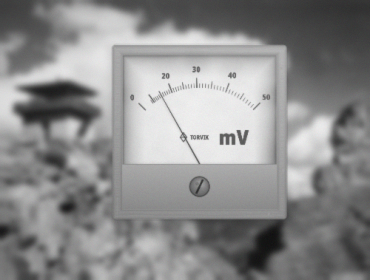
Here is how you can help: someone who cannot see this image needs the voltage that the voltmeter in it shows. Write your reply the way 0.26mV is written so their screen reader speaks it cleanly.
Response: 15mV
